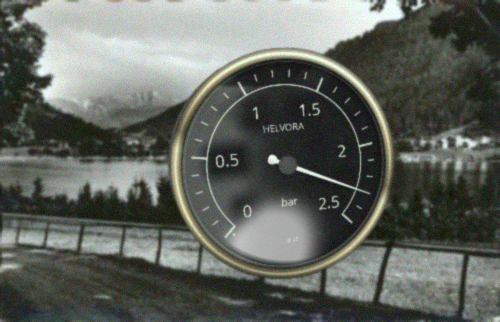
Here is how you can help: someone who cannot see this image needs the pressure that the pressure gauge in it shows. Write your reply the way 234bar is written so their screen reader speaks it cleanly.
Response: 2.3bar
